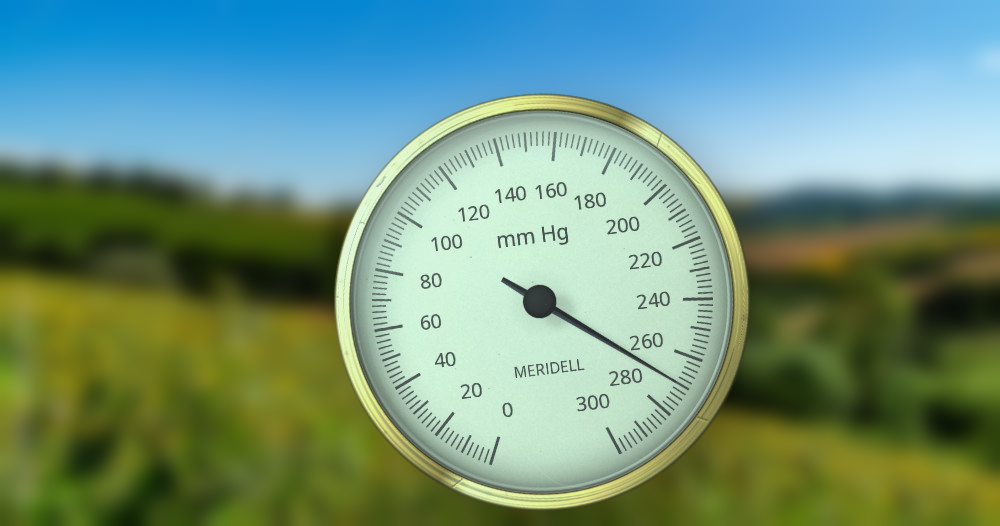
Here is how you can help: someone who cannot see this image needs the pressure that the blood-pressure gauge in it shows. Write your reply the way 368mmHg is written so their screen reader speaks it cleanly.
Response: 270mmHg
